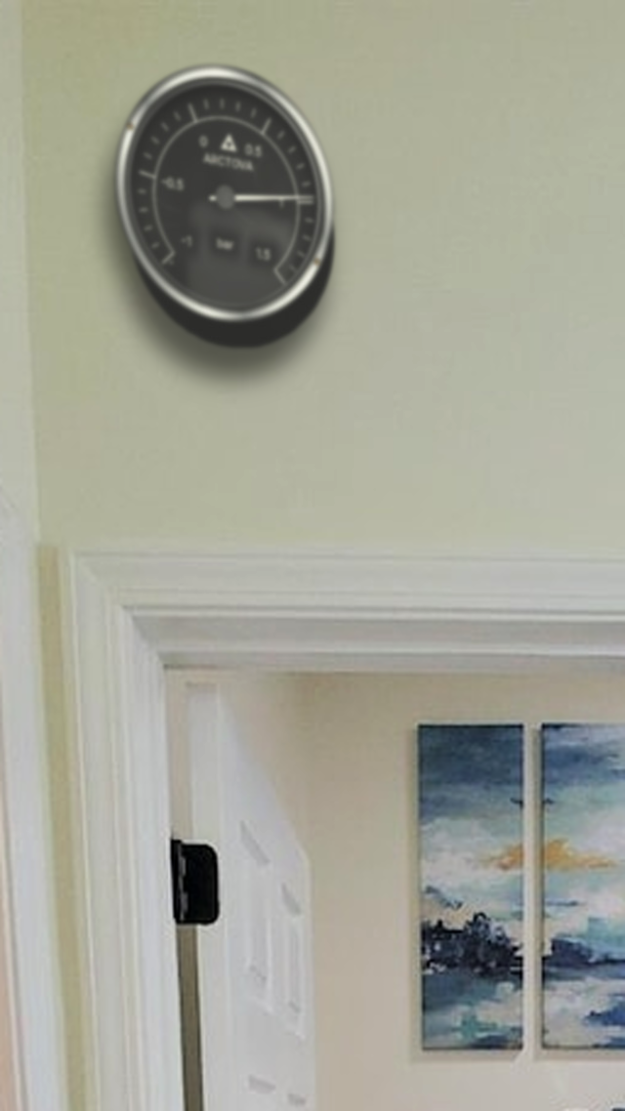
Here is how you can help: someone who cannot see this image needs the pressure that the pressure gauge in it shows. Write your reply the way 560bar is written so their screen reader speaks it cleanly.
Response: 1bar
